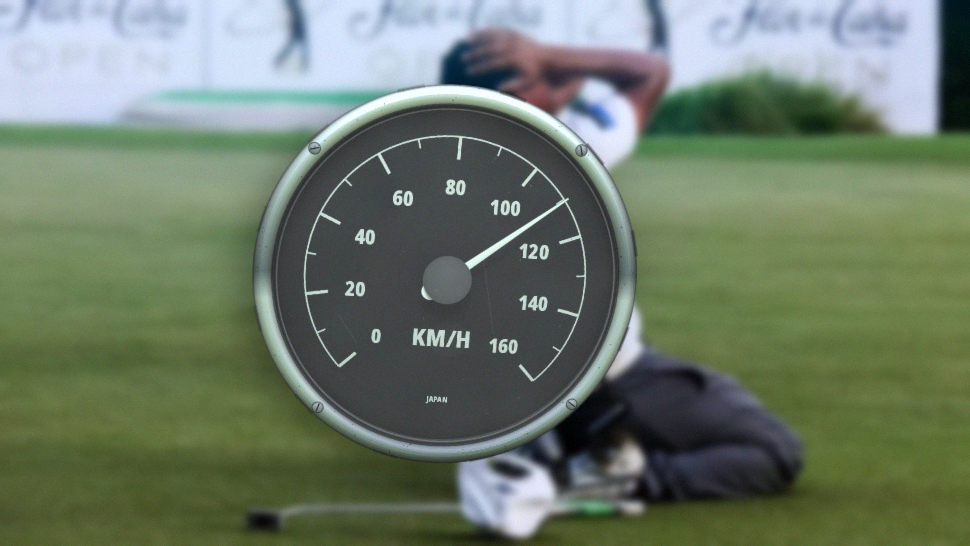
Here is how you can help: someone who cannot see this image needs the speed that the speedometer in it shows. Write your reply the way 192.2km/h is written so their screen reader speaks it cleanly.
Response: 110km/h
